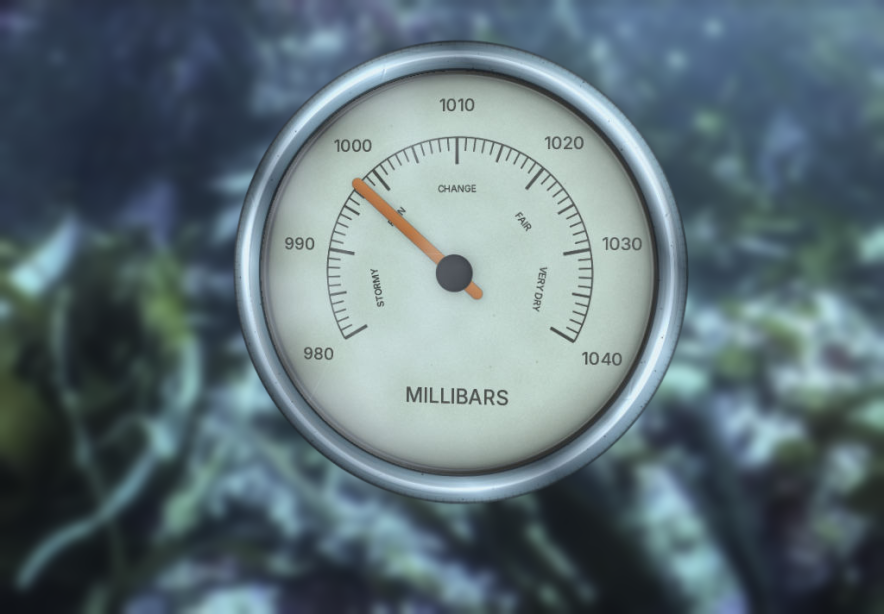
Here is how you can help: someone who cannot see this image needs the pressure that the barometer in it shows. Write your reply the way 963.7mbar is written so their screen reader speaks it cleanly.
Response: 998mbar
